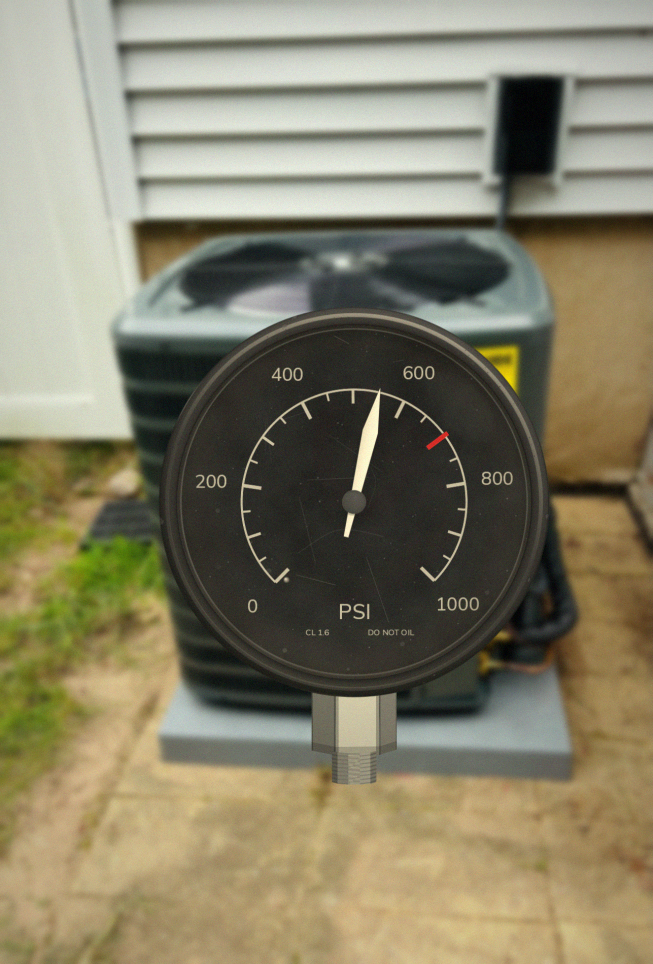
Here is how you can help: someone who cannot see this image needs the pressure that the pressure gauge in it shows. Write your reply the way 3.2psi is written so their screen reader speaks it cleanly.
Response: 550psi
